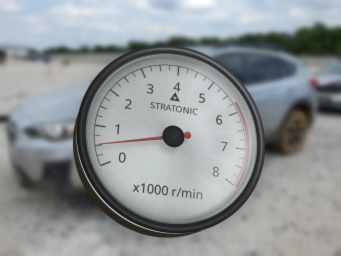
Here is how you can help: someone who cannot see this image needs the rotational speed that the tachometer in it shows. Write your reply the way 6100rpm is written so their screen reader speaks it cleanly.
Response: 500rpm
